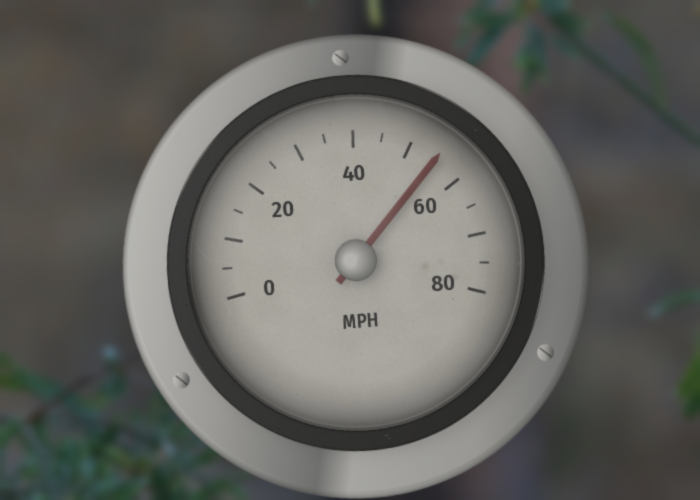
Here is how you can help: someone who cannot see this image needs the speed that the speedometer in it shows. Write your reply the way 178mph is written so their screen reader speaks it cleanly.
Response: 55mph
